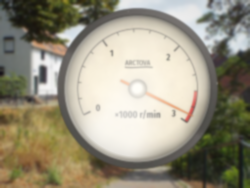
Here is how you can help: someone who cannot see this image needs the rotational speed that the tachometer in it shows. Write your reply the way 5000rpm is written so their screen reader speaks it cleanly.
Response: 2900rpm
